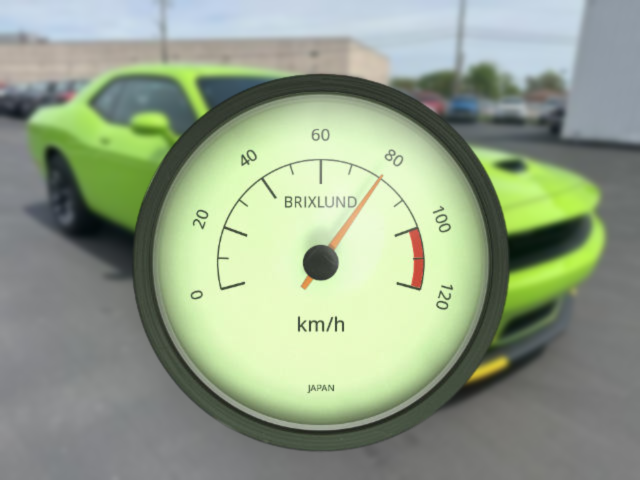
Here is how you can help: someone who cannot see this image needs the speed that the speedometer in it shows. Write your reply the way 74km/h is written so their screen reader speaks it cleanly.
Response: 80km/h
